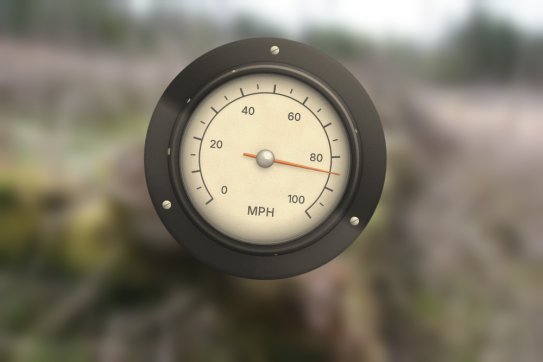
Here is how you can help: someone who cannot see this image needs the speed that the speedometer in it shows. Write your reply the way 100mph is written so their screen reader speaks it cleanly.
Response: 85mph
